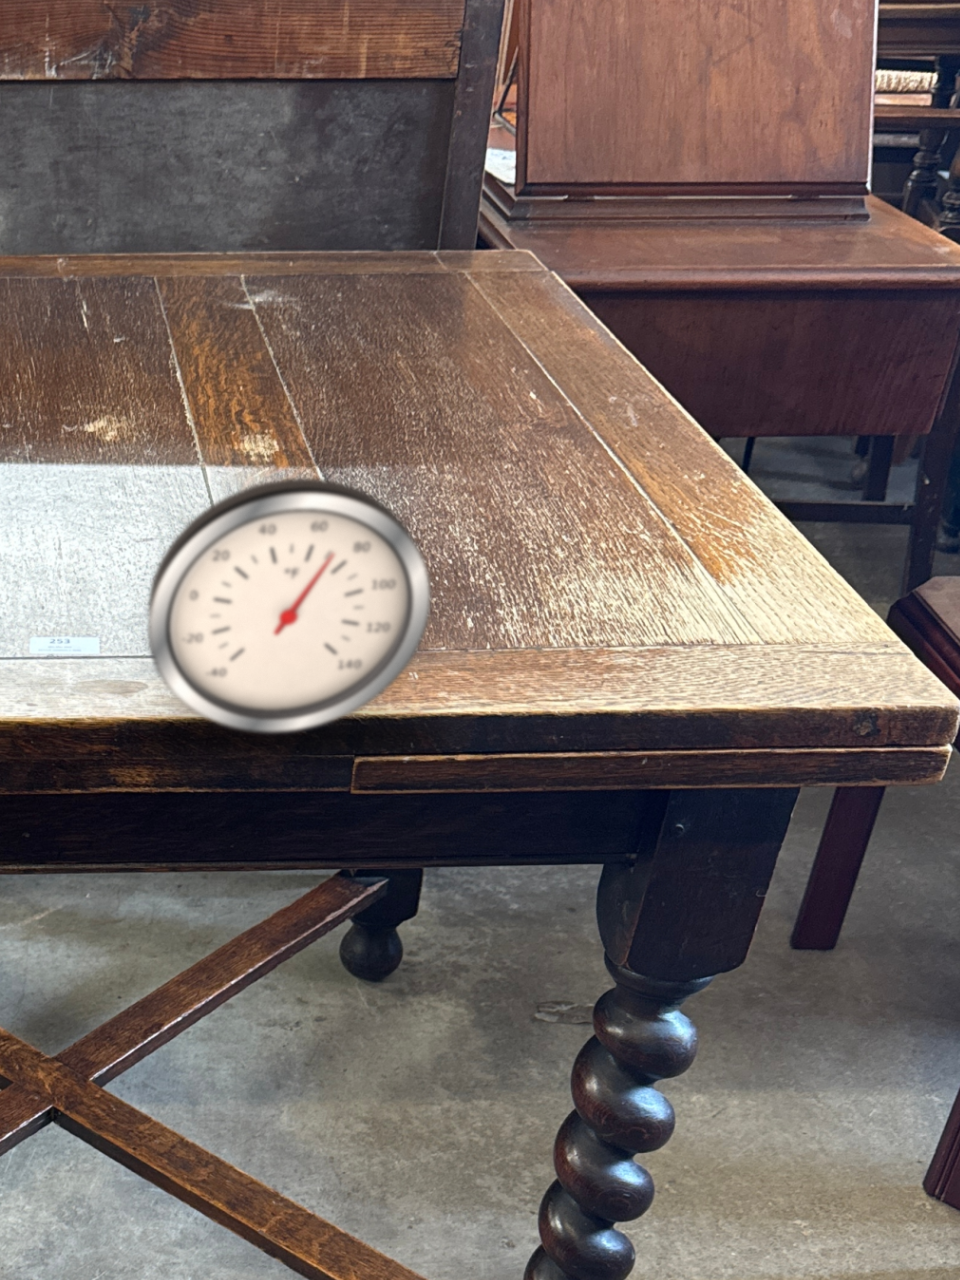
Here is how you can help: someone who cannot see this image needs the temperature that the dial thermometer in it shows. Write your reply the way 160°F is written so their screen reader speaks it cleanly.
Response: 70°F
